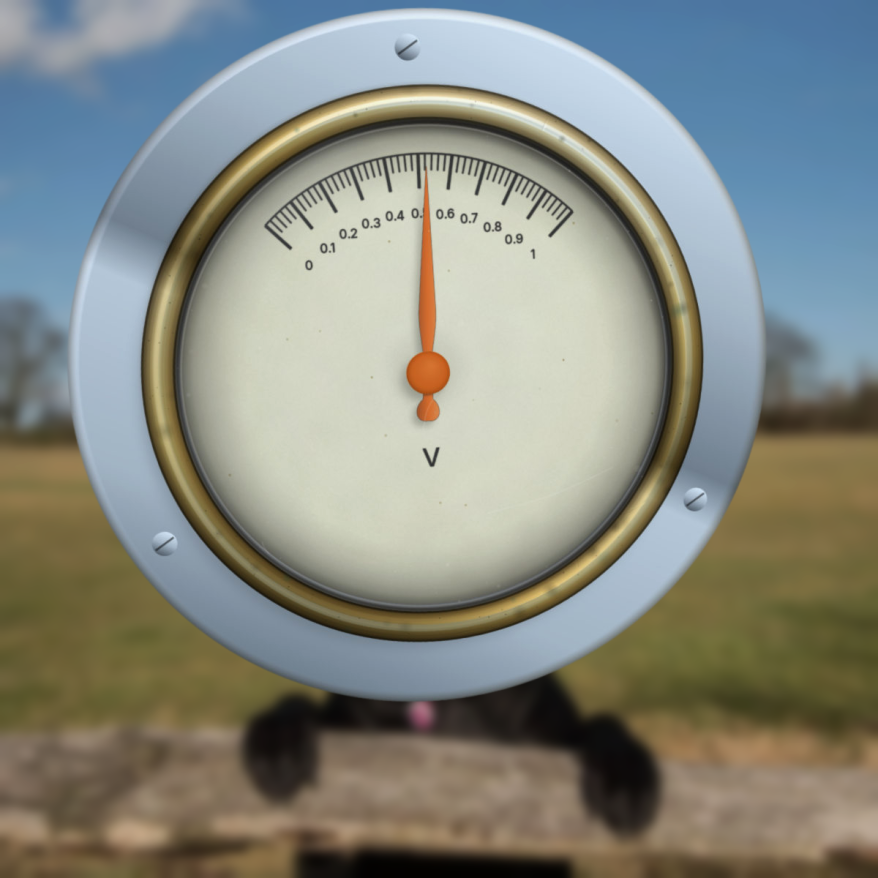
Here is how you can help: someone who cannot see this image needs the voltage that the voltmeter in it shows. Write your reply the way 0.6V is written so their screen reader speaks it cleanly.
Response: 0.52V
